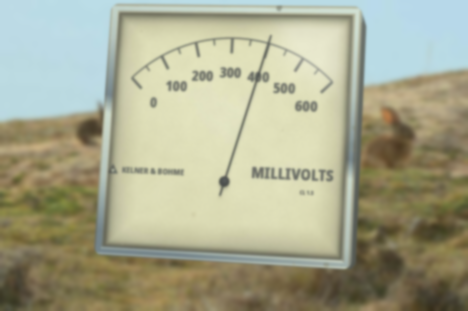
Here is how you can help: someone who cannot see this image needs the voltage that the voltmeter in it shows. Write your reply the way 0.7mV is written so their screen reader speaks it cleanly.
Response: 400mV
